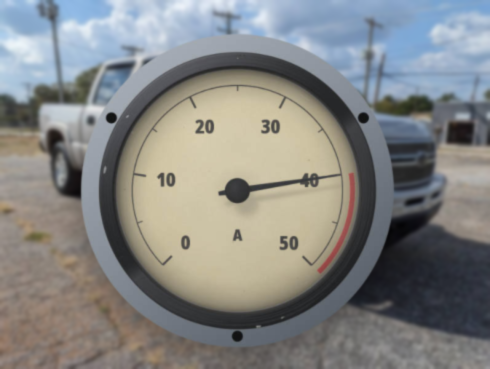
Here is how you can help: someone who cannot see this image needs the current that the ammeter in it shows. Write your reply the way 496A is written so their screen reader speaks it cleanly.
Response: 40A
